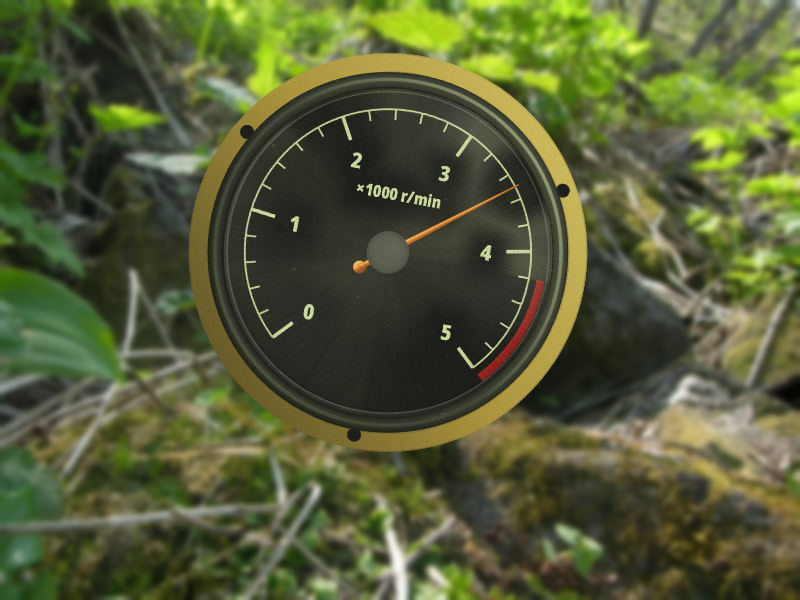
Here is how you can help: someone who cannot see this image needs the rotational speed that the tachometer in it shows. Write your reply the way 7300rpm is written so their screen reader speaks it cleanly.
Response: 3500rpm
